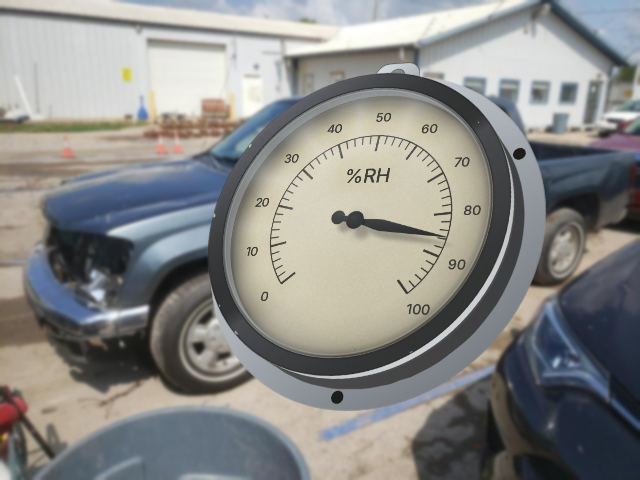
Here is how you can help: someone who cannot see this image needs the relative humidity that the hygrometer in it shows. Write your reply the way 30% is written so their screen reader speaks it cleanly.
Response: 86%
